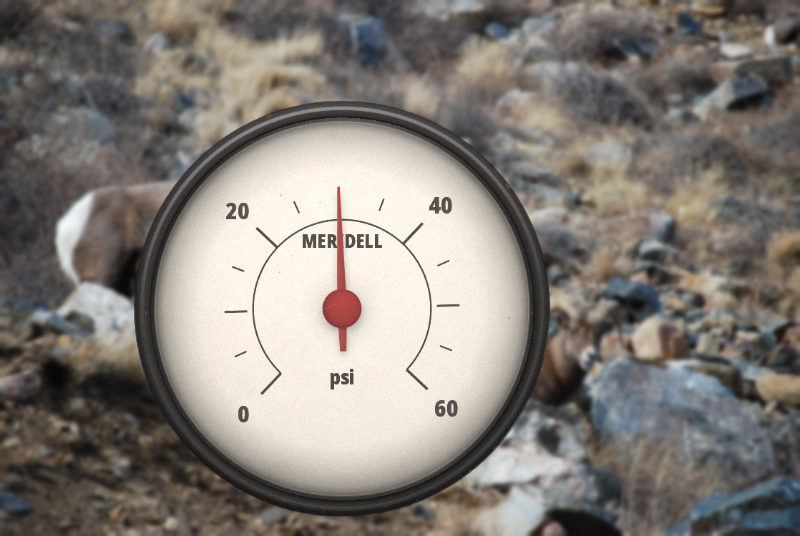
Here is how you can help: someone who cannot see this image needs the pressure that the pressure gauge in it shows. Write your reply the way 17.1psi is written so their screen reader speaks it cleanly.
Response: 30psi
